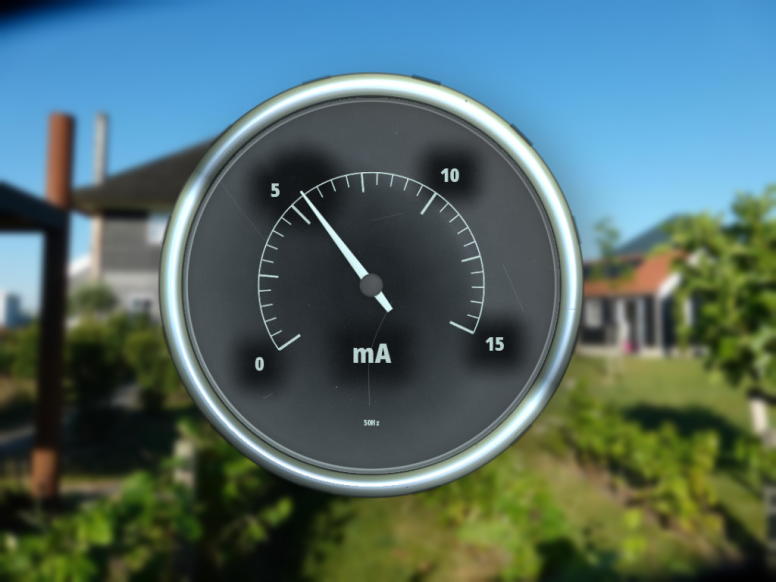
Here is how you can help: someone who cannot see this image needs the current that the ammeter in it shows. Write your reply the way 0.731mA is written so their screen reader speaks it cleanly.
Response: 5.5mA
